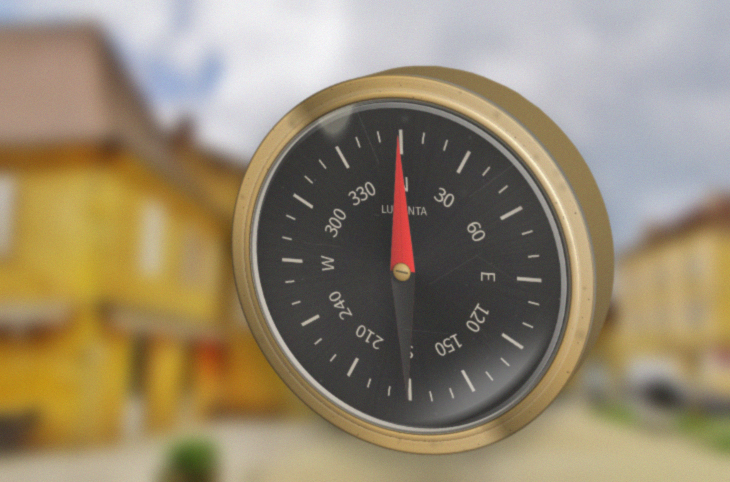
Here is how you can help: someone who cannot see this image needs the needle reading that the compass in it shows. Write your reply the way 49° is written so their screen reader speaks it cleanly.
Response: 0°
